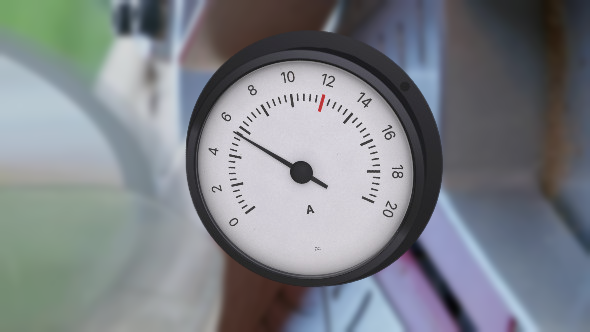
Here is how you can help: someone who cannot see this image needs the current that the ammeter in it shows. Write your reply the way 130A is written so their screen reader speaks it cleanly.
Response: 5.6A
